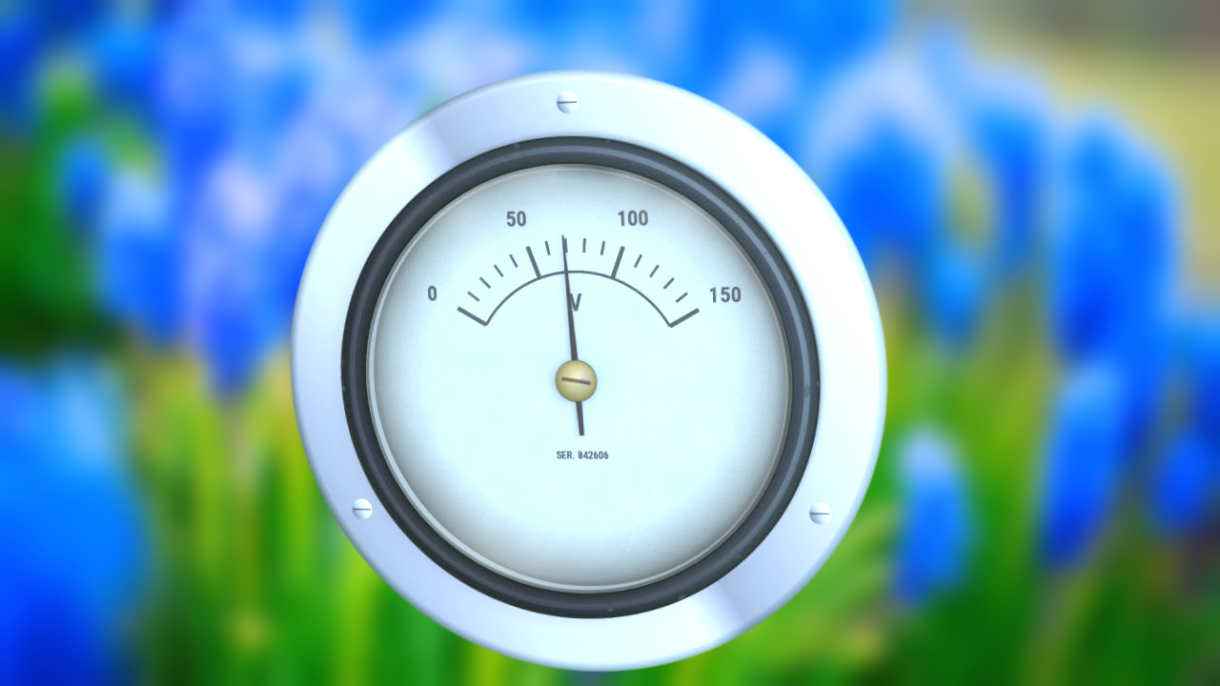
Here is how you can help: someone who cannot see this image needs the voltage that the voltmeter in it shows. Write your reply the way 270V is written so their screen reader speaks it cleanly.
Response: 70V
